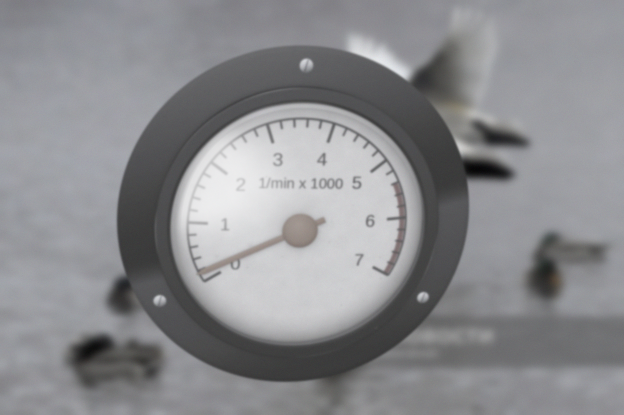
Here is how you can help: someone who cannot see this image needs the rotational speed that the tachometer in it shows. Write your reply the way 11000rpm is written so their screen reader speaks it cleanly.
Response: 200rpm
